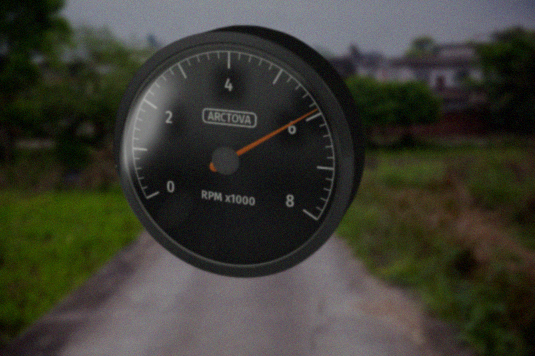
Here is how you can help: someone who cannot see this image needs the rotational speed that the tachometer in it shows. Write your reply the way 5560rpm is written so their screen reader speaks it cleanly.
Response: 5900rpm
